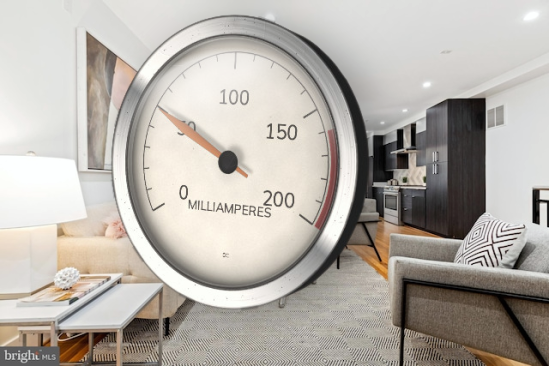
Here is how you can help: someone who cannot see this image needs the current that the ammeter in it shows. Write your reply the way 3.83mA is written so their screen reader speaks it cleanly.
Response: 50mA
